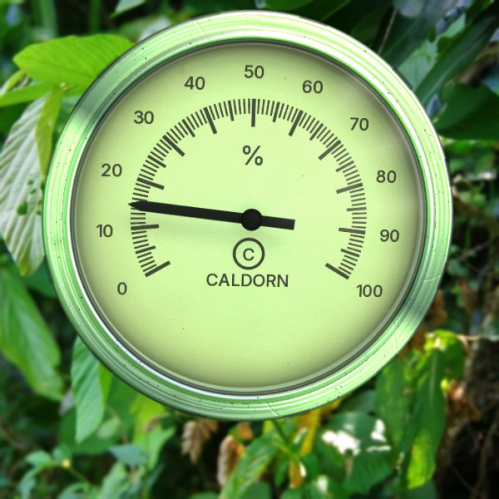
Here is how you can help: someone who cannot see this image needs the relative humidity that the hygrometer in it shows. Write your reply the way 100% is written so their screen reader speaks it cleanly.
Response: 15%
